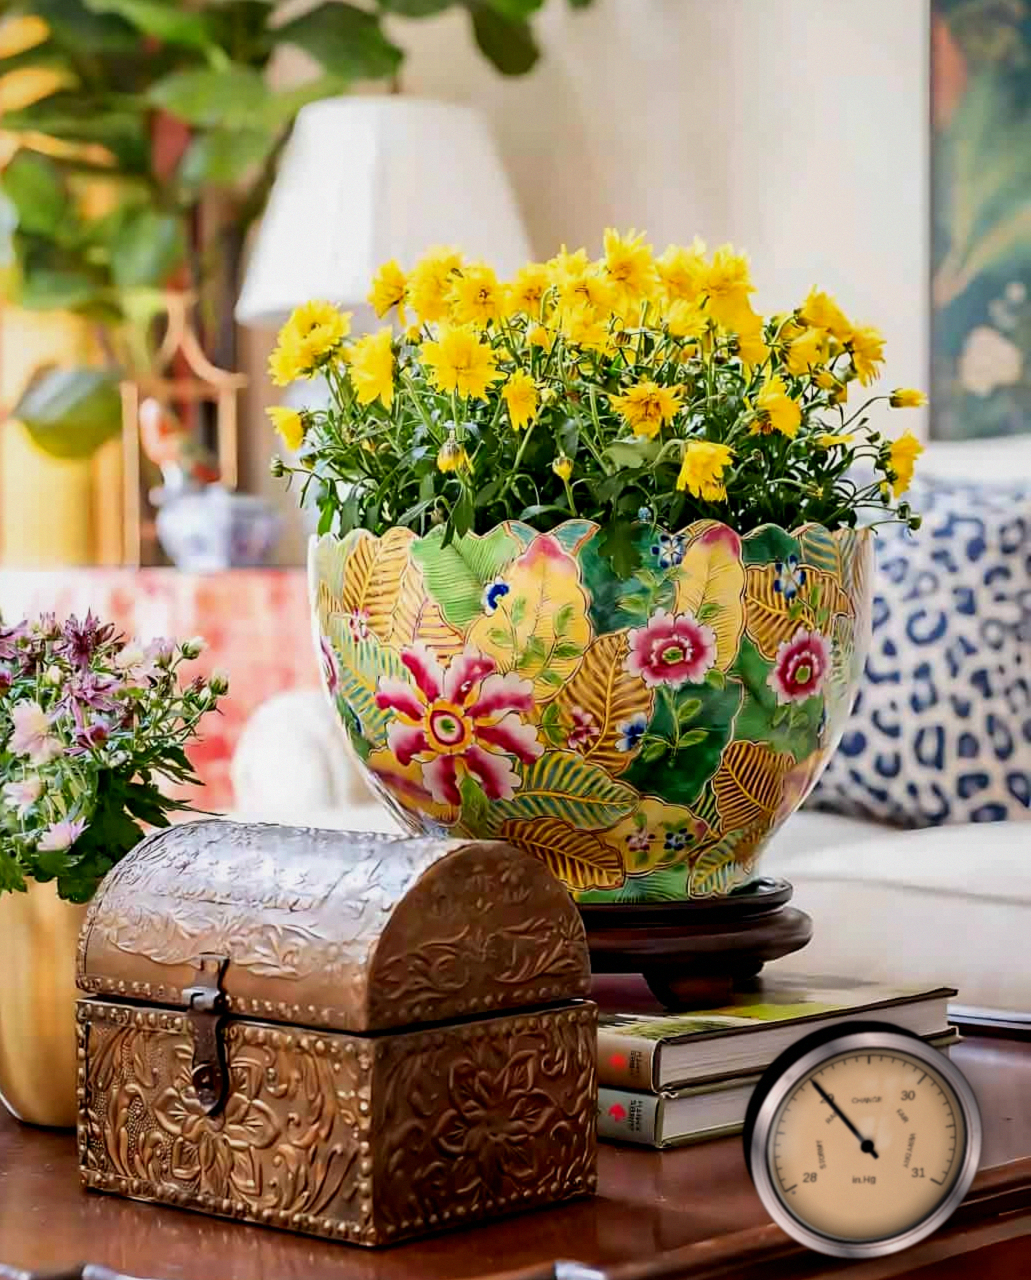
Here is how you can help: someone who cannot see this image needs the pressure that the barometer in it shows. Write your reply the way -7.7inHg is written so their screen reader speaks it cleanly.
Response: 29inHg
